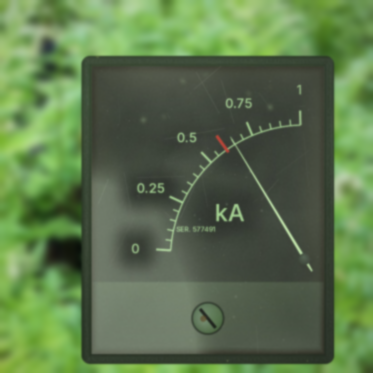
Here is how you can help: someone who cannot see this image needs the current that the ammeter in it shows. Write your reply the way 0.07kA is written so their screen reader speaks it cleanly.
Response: 0.65kA
